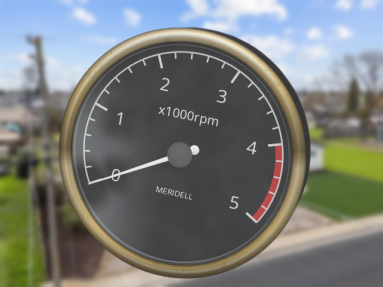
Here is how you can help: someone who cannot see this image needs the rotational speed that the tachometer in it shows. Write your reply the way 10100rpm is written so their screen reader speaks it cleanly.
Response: 0rpm
